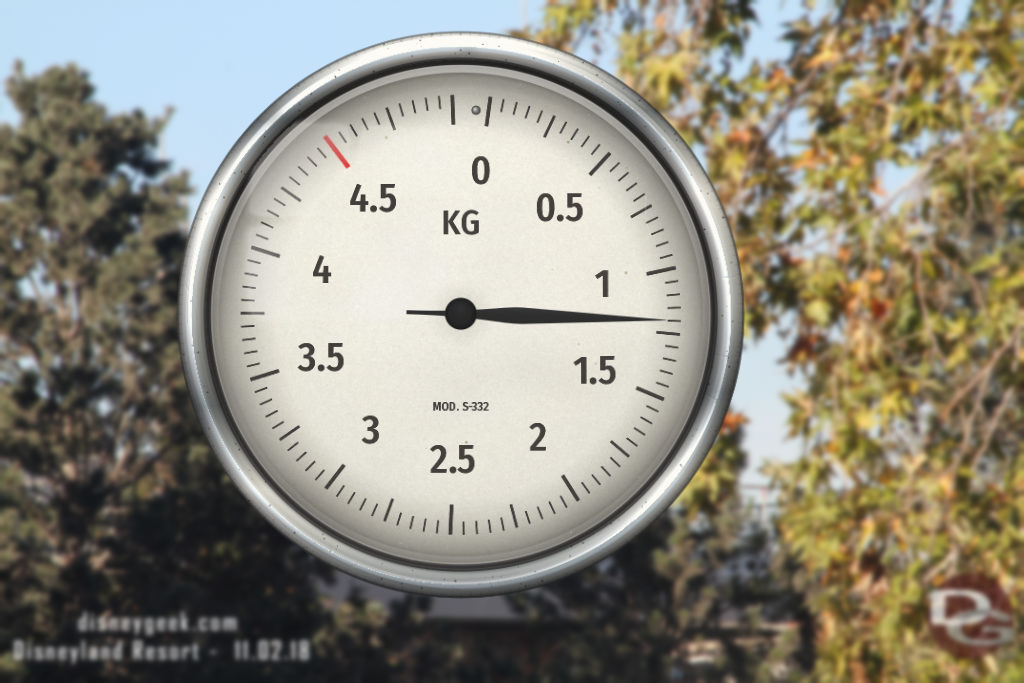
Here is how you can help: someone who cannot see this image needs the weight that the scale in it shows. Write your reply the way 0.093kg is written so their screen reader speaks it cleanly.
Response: 1.2kg
